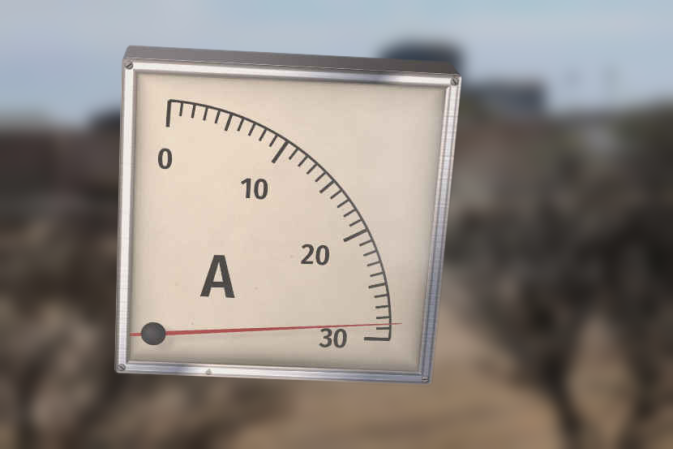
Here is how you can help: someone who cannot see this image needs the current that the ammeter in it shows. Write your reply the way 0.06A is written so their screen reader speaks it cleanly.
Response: 28.5A
